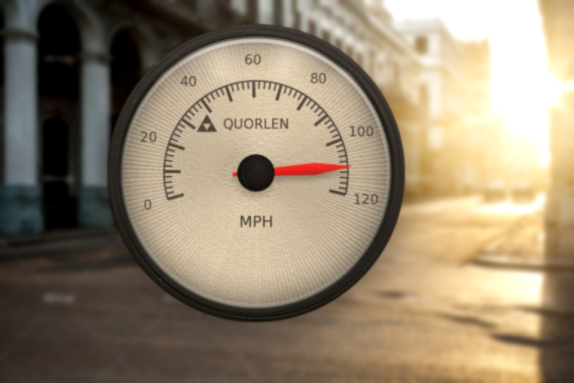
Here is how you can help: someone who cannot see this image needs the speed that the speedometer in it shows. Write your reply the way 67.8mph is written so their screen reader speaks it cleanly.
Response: 110mph
